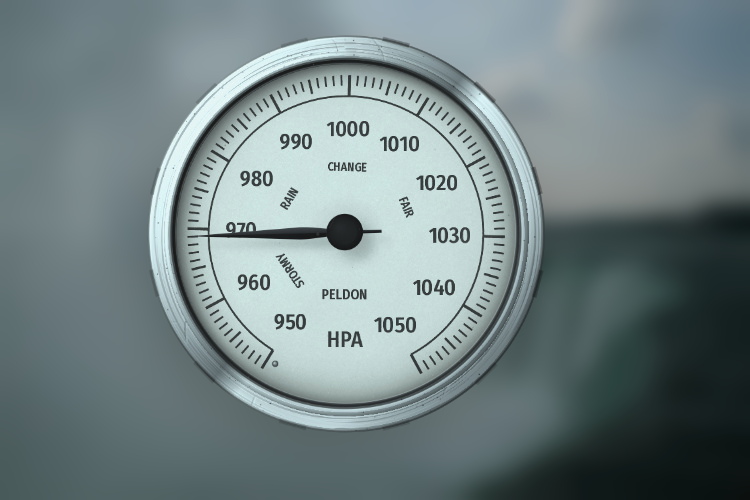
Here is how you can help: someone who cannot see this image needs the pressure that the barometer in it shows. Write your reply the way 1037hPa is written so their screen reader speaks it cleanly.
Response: 969hPa
